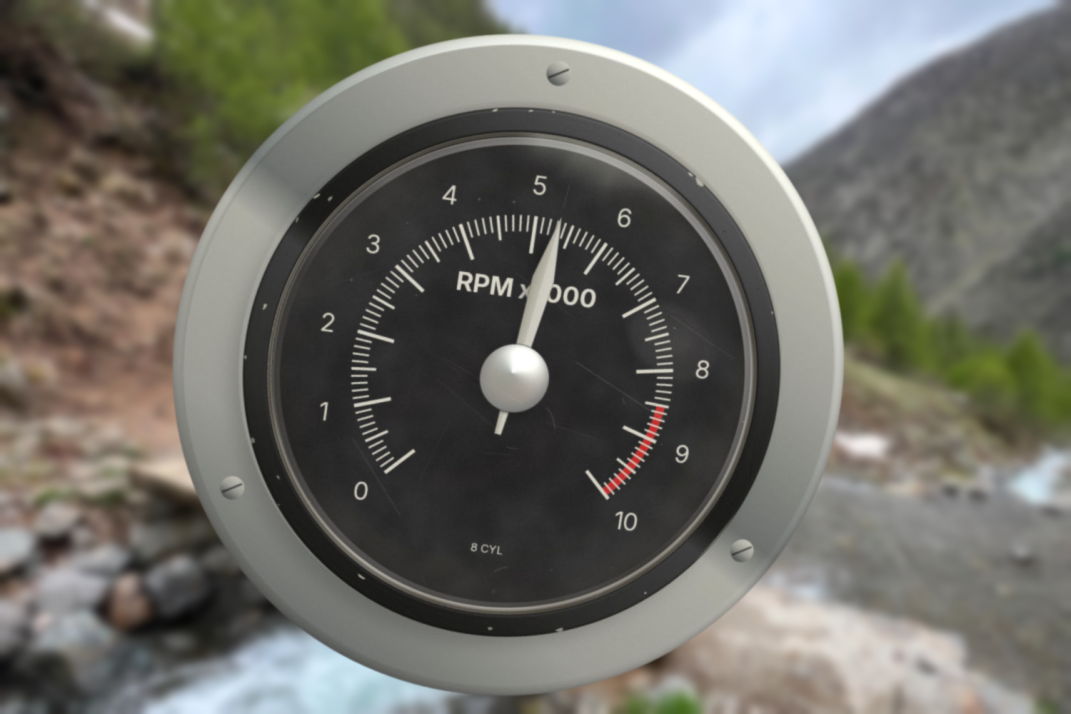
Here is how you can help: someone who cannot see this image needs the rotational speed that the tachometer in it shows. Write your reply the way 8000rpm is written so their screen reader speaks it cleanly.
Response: 5300rpm
